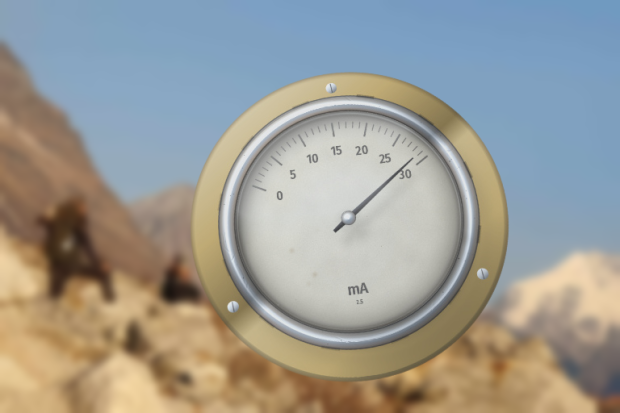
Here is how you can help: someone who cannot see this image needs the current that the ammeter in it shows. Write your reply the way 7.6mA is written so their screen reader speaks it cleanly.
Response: 29mA
